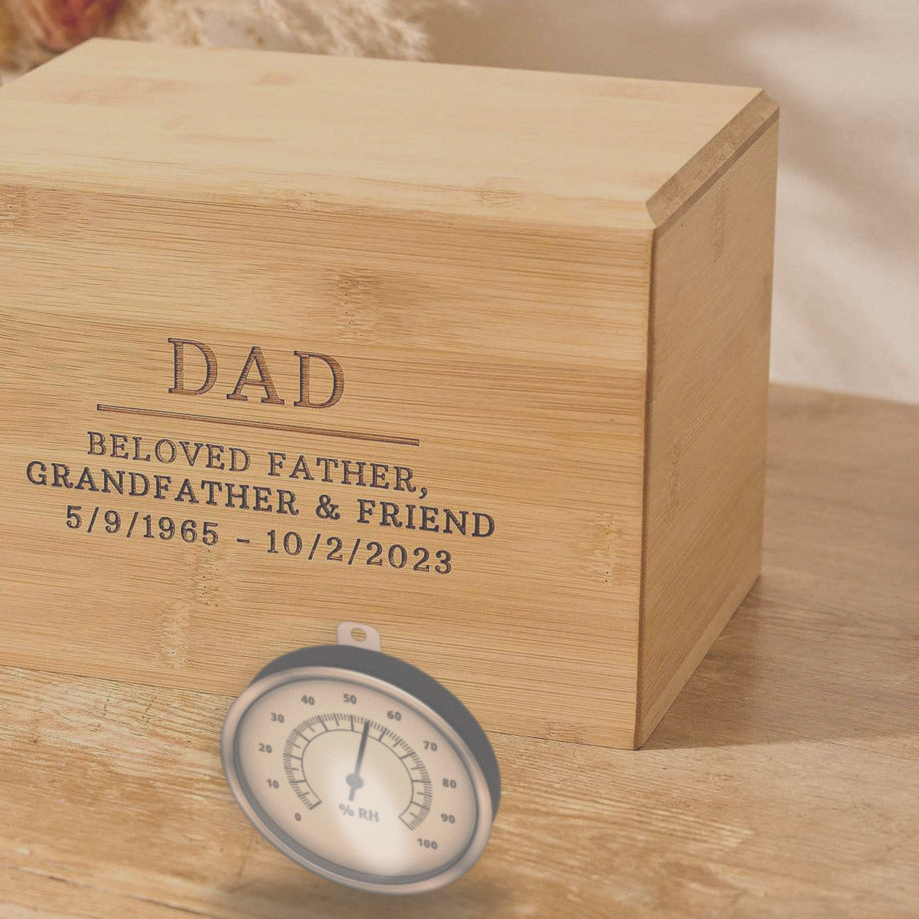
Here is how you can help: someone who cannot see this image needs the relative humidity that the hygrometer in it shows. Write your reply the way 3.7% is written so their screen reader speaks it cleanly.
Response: 55%
